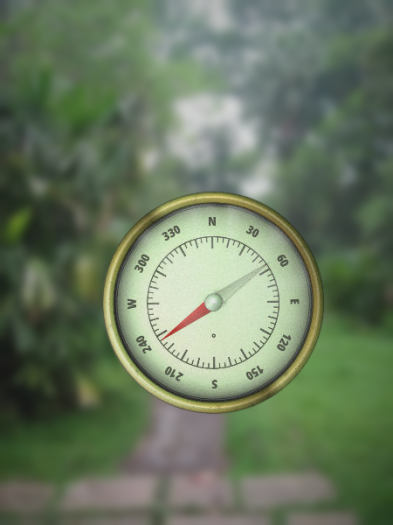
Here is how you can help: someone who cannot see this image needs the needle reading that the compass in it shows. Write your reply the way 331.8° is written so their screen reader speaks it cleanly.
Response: 235°
